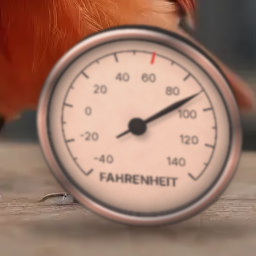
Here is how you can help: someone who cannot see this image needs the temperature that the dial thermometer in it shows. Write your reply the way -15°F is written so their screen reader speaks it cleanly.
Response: 90°F
